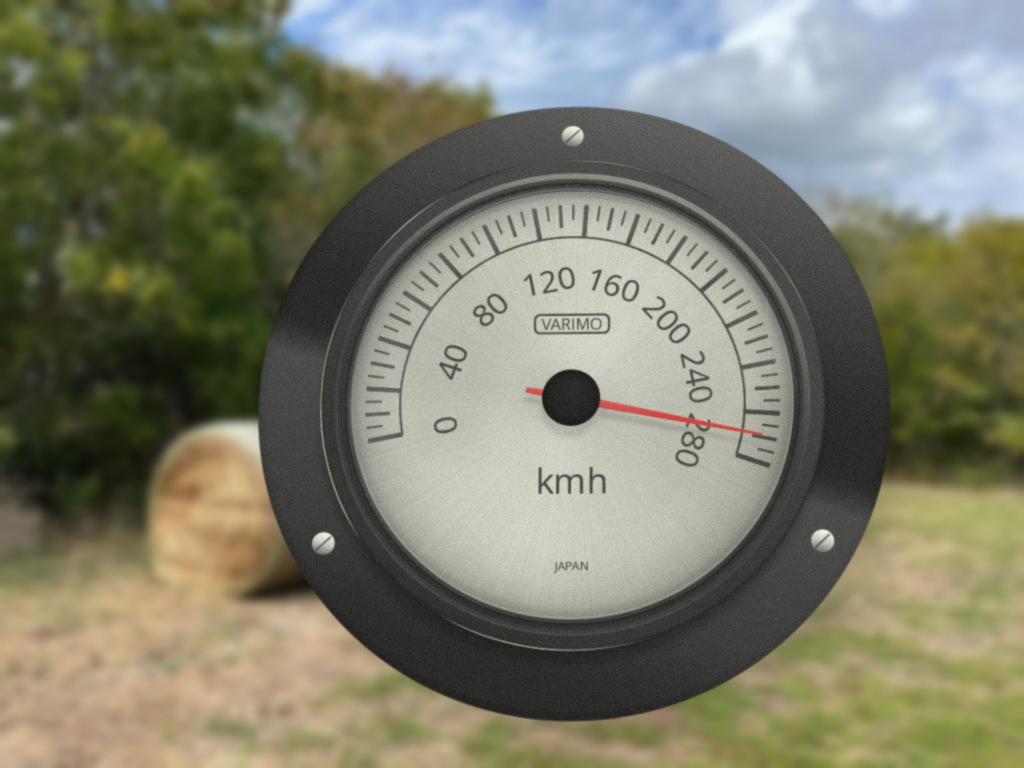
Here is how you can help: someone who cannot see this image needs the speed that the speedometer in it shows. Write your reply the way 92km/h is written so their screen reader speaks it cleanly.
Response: 270km/h
